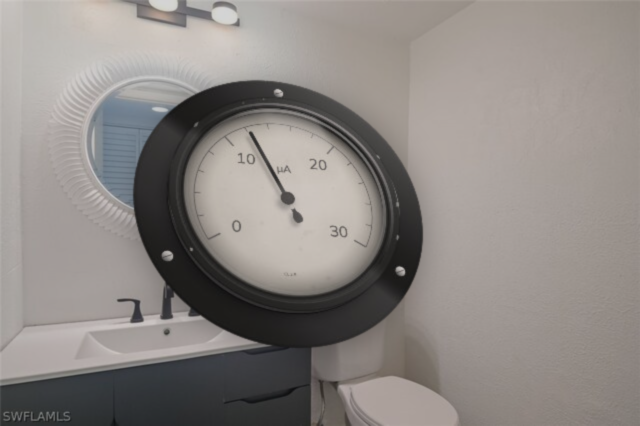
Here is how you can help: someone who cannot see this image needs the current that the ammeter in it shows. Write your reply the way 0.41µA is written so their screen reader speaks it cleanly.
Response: 12µA
